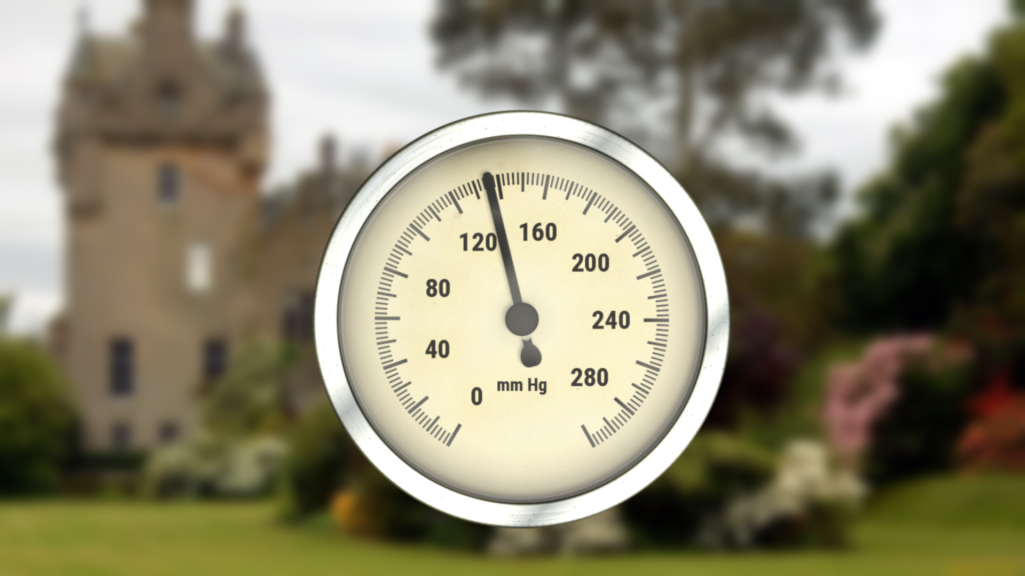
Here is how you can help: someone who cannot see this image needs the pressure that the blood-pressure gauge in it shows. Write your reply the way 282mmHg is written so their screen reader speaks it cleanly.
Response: 136mmHg
